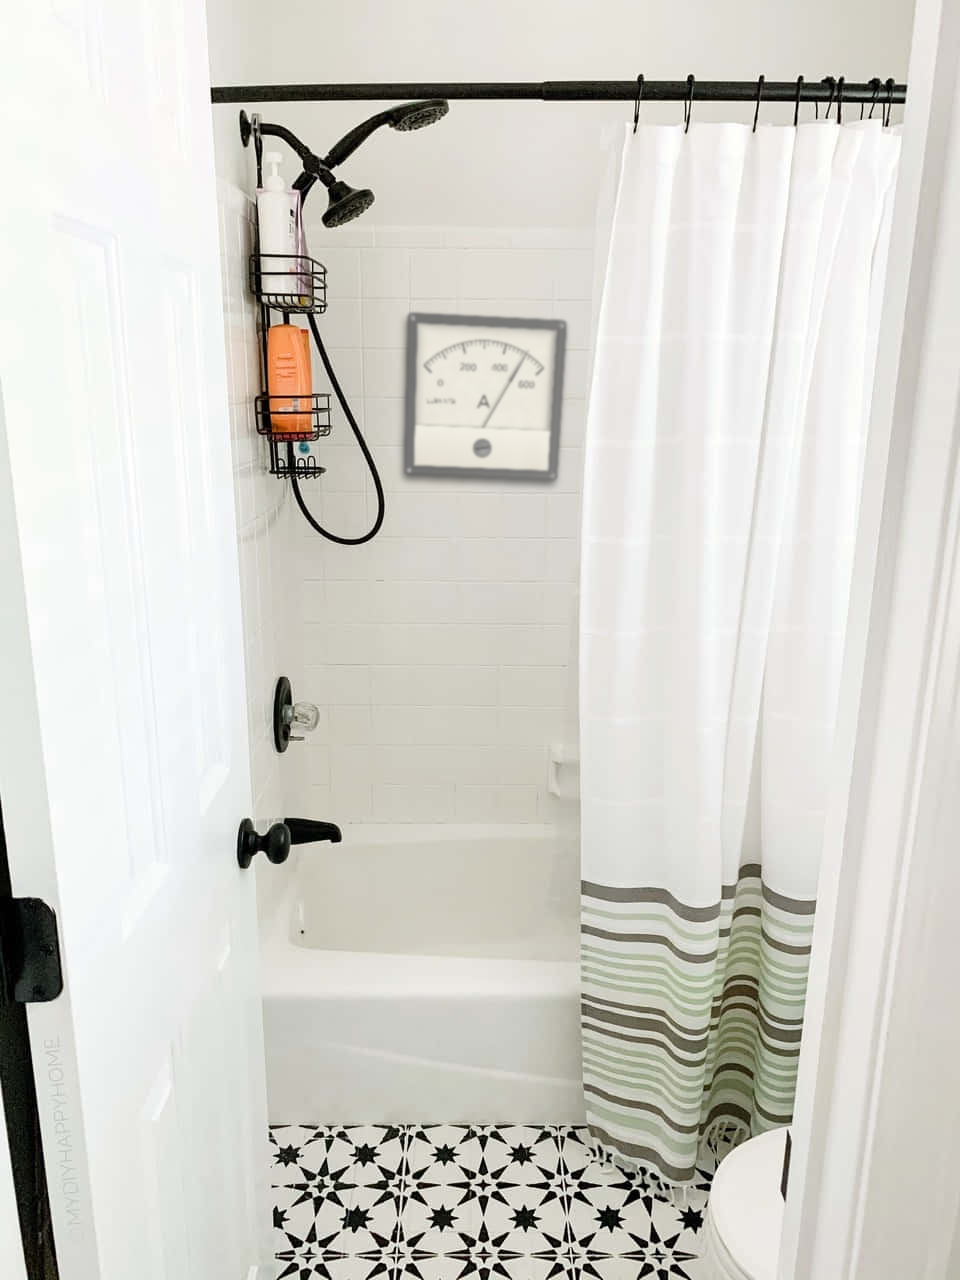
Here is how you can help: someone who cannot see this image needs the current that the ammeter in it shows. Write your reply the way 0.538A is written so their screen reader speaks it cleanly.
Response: 500A
